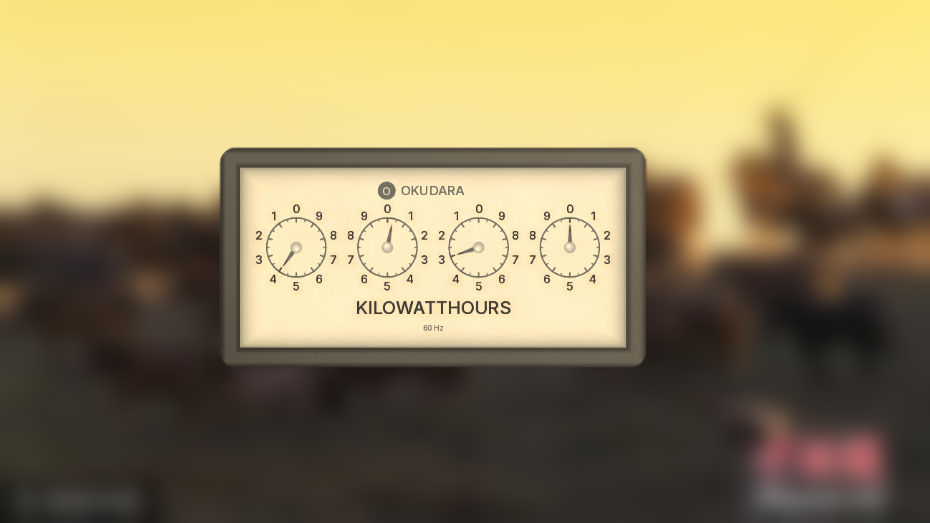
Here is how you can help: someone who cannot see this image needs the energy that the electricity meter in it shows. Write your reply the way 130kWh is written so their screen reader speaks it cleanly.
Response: 4030kWh
